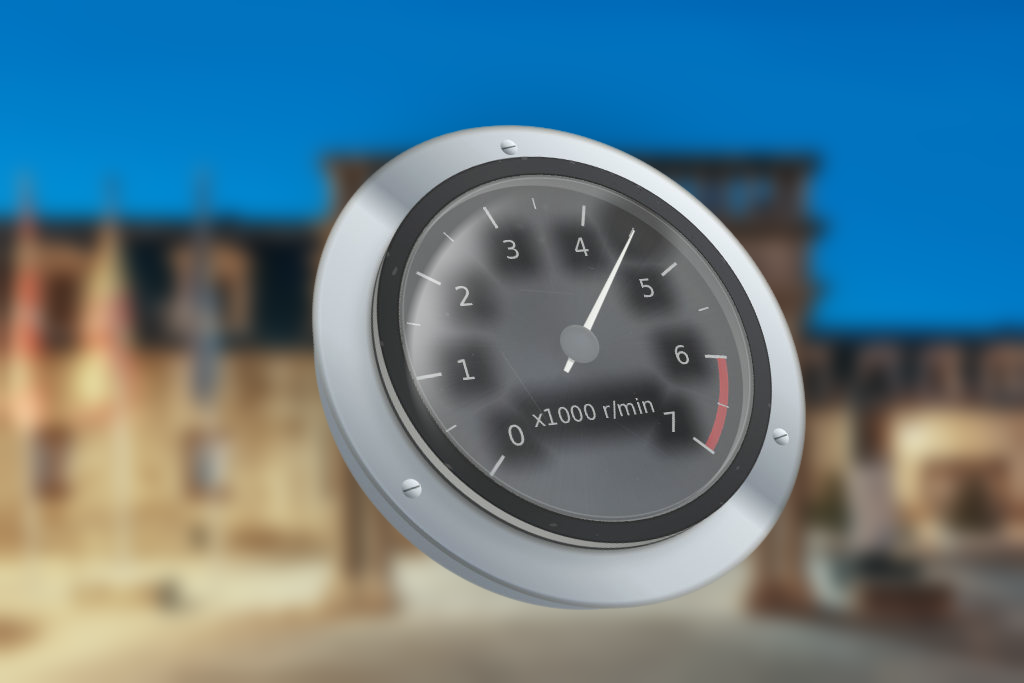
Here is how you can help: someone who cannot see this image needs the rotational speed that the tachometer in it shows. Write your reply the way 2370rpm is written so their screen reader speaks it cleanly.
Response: 4500rpm
